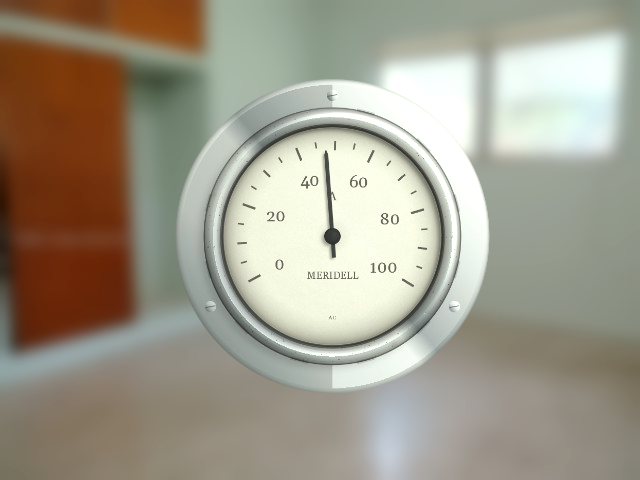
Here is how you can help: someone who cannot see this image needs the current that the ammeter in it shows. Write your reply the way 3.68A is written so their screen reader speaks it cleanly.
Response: 47.5A
